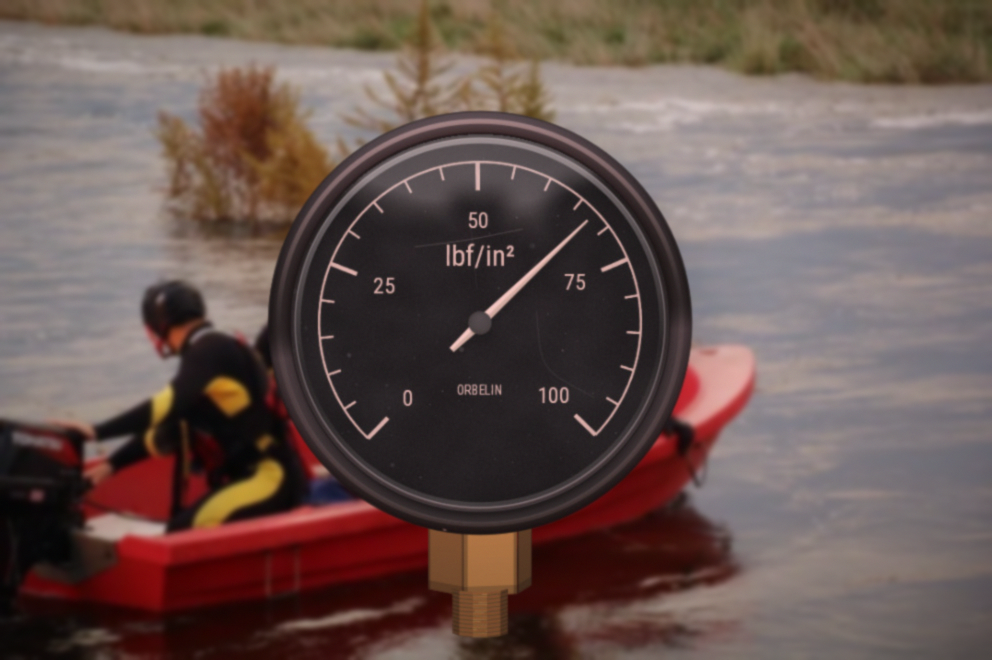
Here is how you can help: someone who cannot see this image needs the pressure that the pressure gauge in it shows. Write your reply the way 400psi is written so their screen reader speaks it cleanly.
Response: 67.5psi
